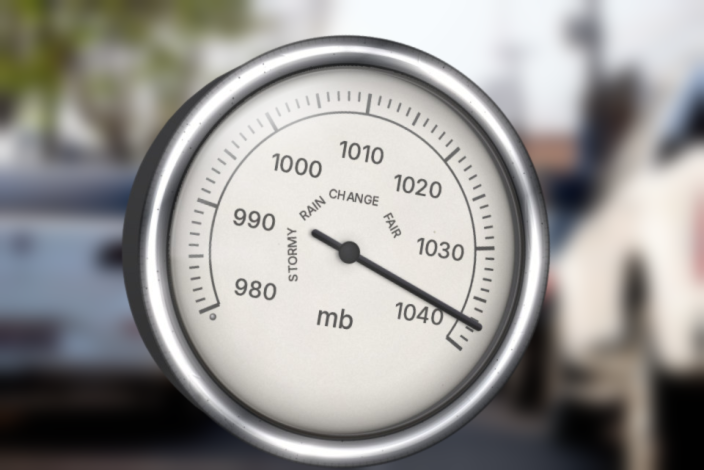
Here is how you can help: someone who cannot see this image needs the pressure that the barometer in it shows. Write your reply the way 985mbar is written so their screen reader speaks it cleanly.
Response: 1037.5mbar
